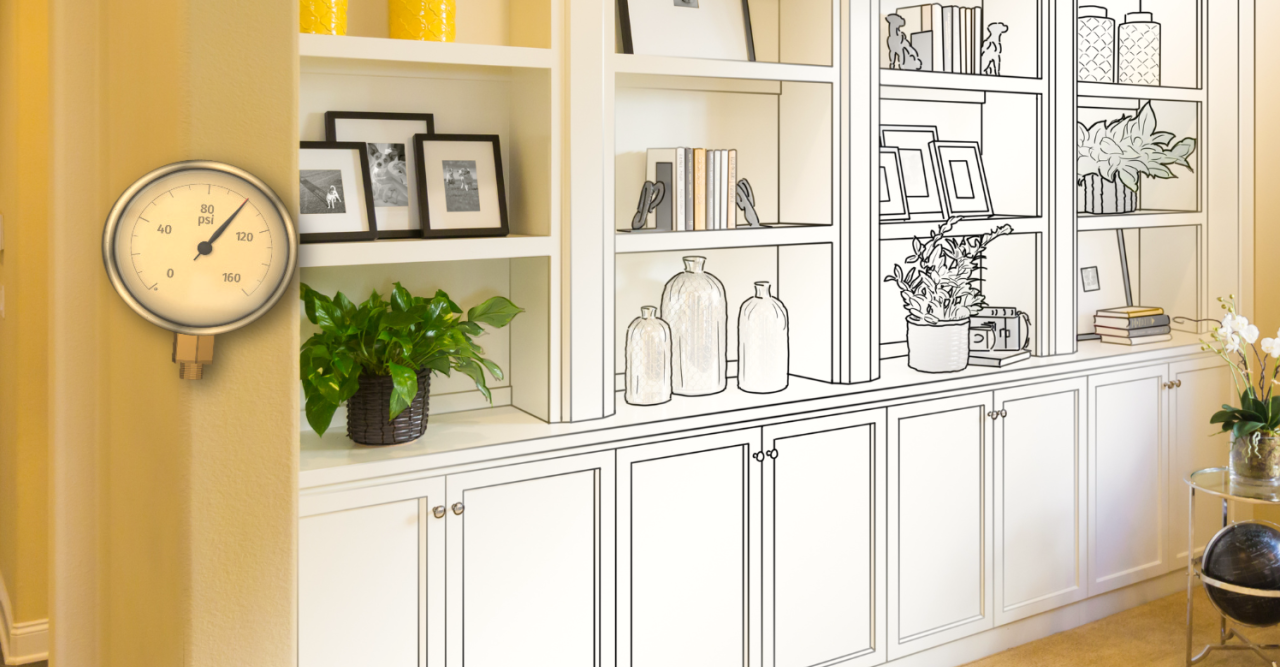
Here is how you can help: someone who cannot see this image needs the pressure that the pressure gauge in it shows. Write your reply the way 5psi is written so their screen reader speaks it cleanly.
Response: 100psi
